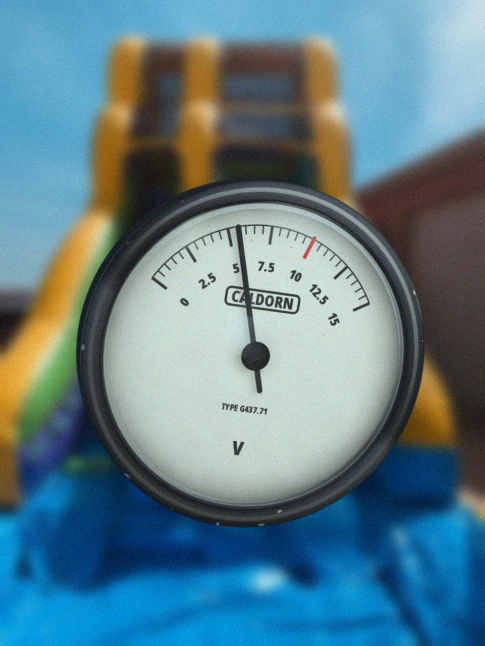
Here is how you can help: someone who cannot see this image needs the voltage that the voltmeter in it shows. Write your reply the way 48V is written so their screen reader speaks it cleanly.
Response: 5.5V
